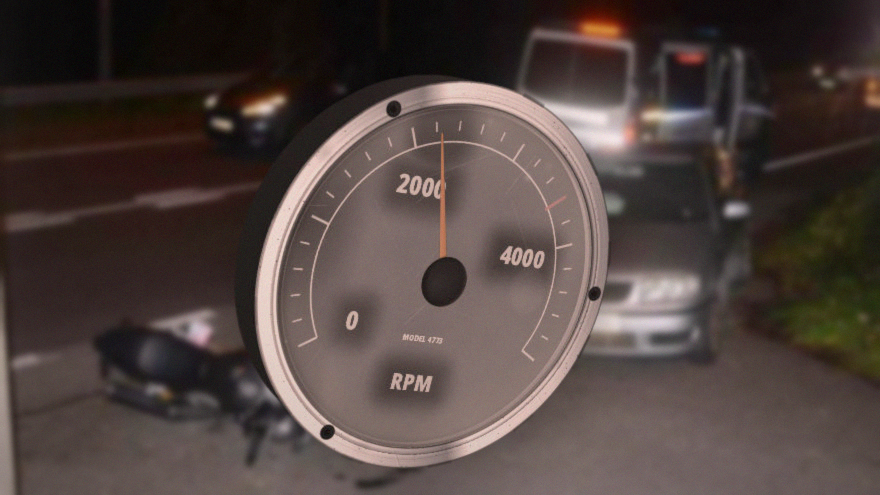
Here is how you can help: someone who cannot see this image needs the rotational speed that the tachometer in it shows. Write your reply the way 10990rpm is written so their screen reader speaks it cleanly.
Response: 2200rpm
